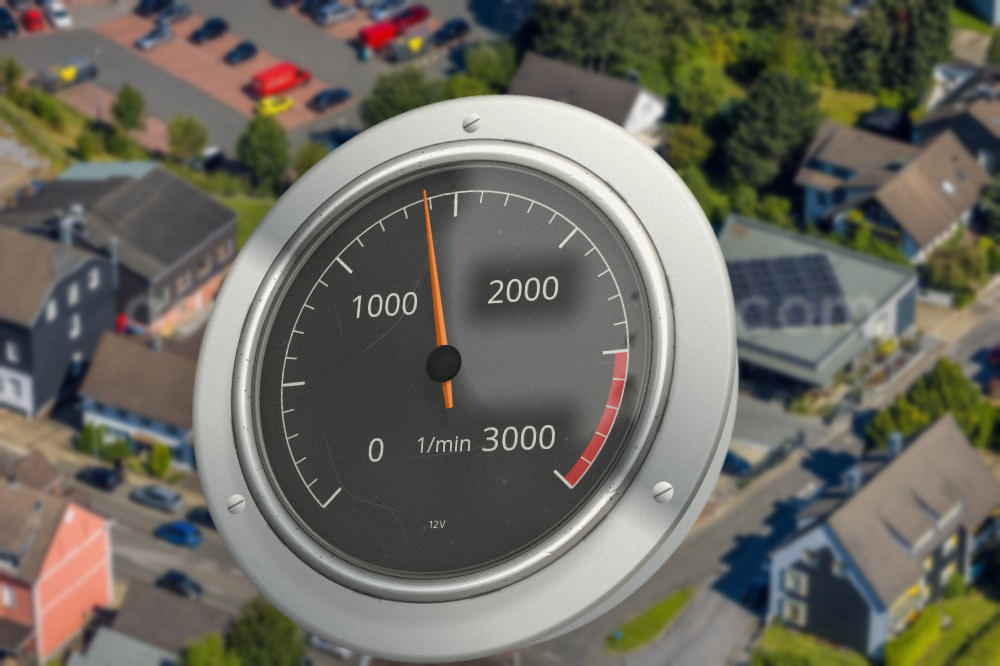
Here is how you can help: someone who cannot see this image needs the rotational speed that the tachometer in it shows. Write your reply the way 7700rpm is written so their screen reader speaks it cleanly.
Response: 1400rpm
